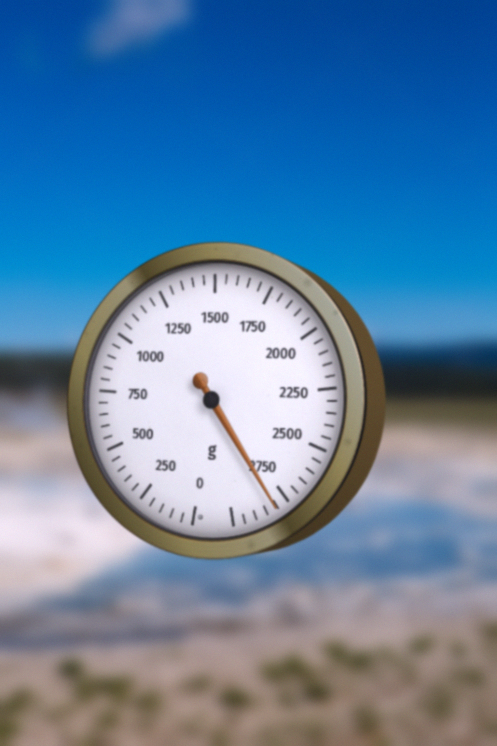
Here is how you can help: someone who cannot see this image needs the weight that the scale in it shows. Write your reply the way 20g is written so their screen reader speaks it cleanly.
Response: 2800g
